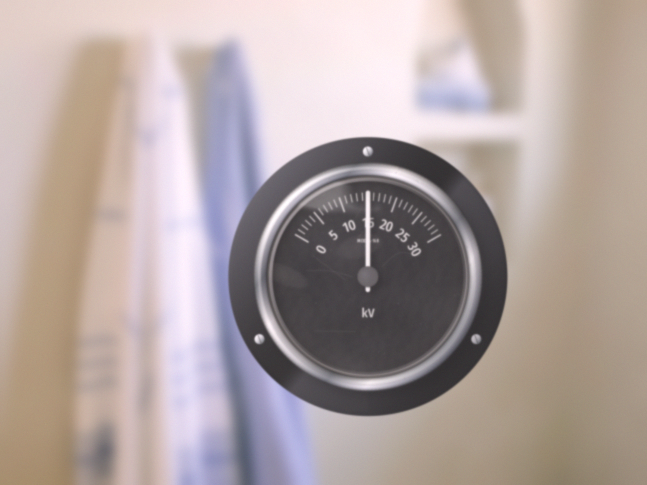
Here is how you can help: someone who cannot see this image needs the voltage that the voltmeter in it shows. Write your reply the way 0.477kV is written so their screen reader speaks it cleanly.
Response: 15kV
